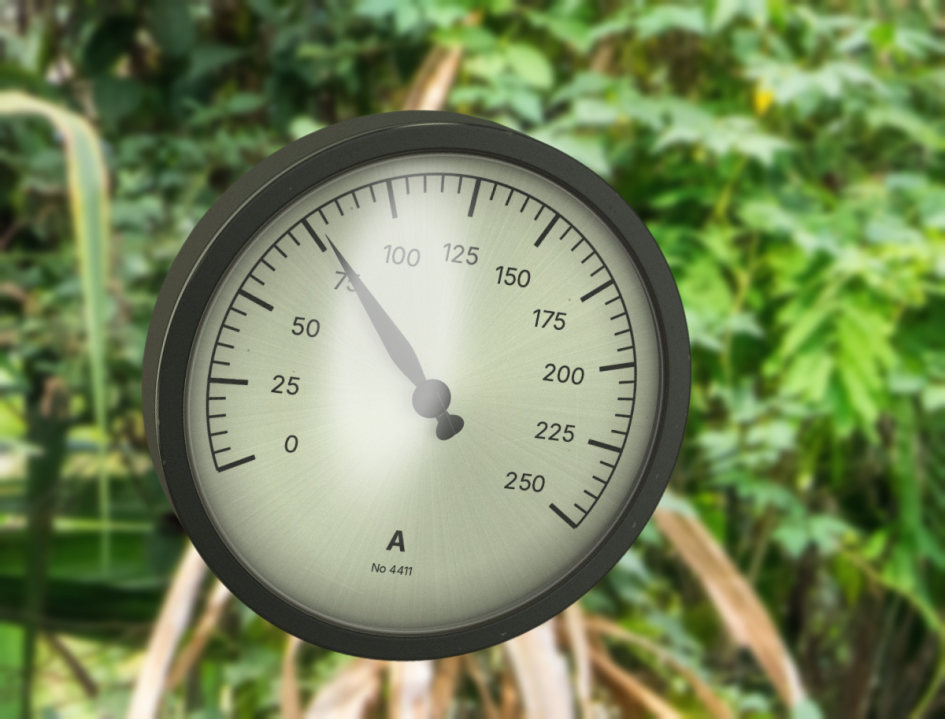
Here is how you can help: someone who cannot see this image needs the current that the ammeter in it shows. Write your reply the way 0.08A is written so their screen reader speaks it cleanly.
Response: 77.5A
